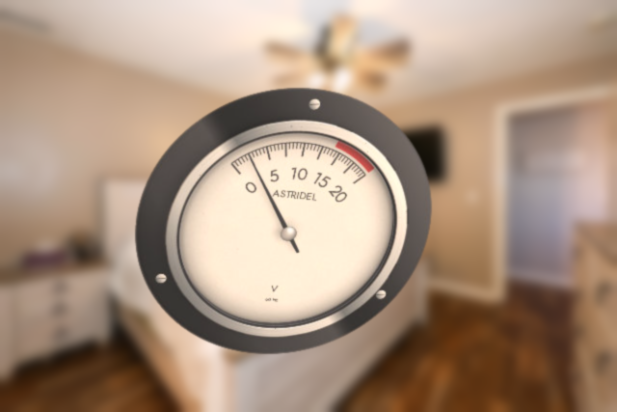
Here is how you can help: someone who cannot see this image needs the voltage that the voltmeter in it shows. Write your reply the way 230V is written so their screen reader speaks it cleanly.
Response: 2.5V
